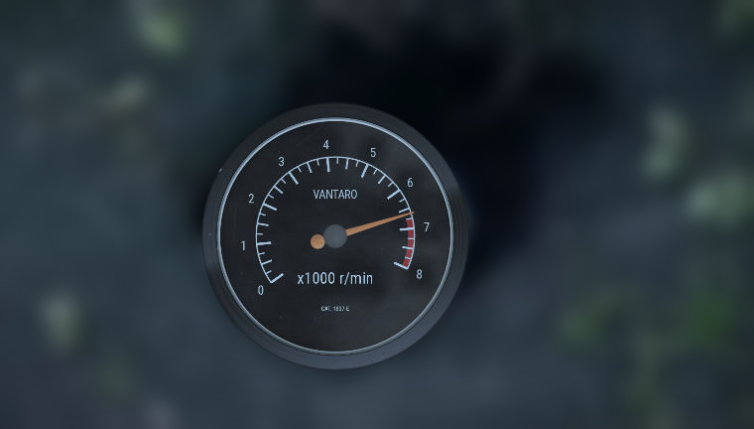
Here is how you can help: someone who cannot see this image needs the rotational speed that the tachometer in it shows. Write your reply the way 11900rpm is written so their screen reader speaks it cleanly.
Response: 6625rpm
